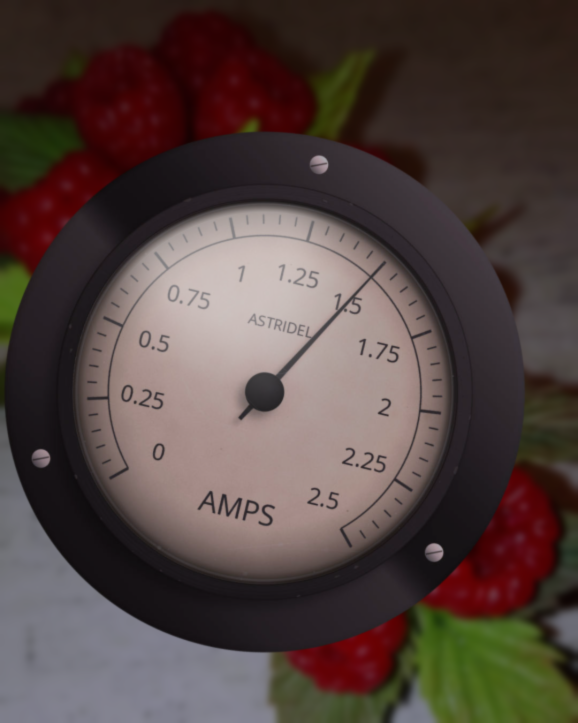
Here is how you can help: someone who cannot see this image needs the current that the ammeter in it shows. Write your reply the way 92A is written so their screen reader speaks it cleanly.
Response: 1.5A
